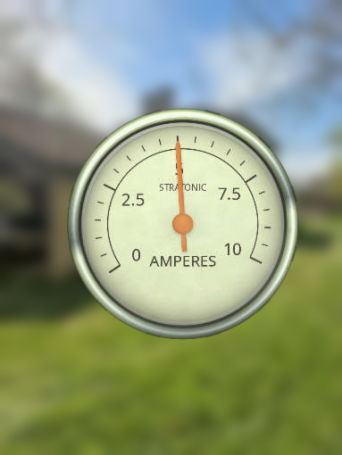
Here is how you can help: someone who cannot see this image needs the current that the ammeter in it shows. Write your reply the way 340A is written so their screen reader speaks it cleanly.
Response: 5A
